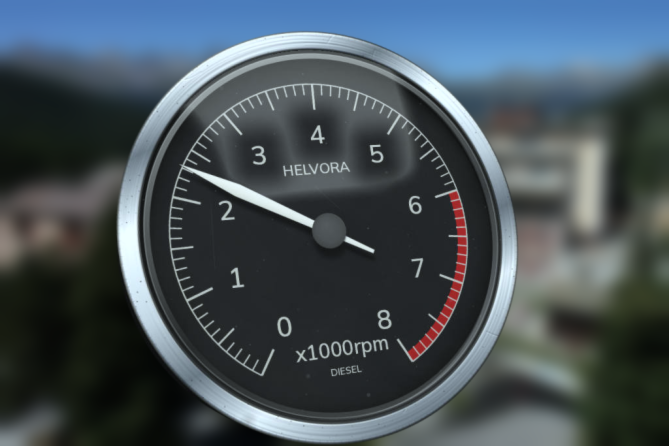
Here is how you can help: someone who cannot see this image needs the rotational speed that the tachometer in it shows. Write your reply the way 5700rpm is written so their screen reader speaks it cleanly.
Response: 2300rpm
